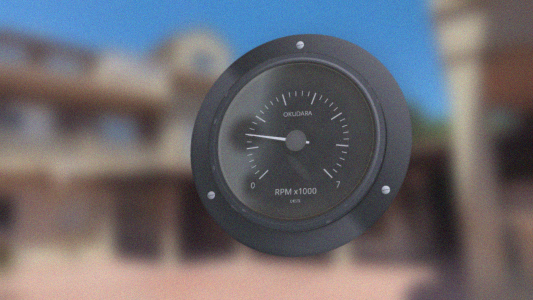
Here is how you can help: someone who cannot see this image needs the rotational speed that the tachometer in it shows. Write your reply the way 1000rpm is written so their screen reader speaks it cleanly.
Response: 1400rpm
